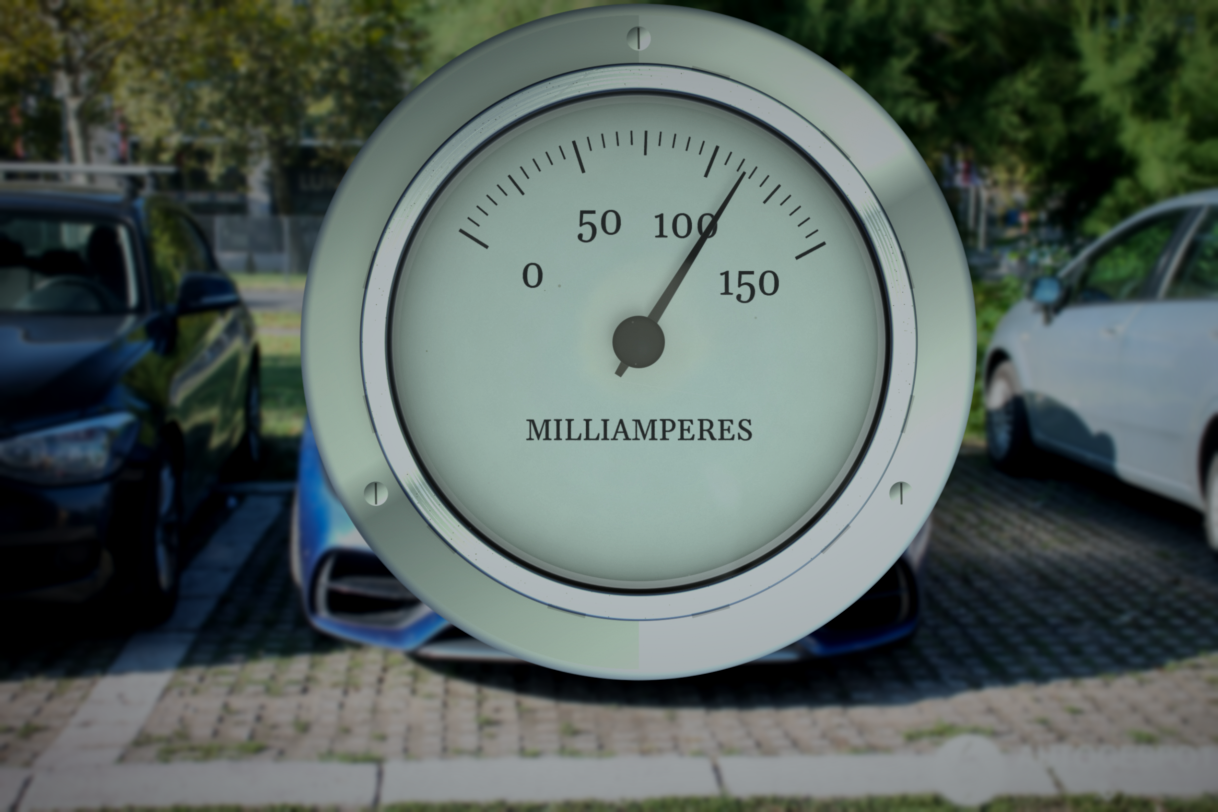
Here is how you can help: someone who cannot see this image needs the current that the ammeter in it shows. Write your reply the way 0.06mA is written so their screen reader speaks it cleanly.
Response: 112.5mA
